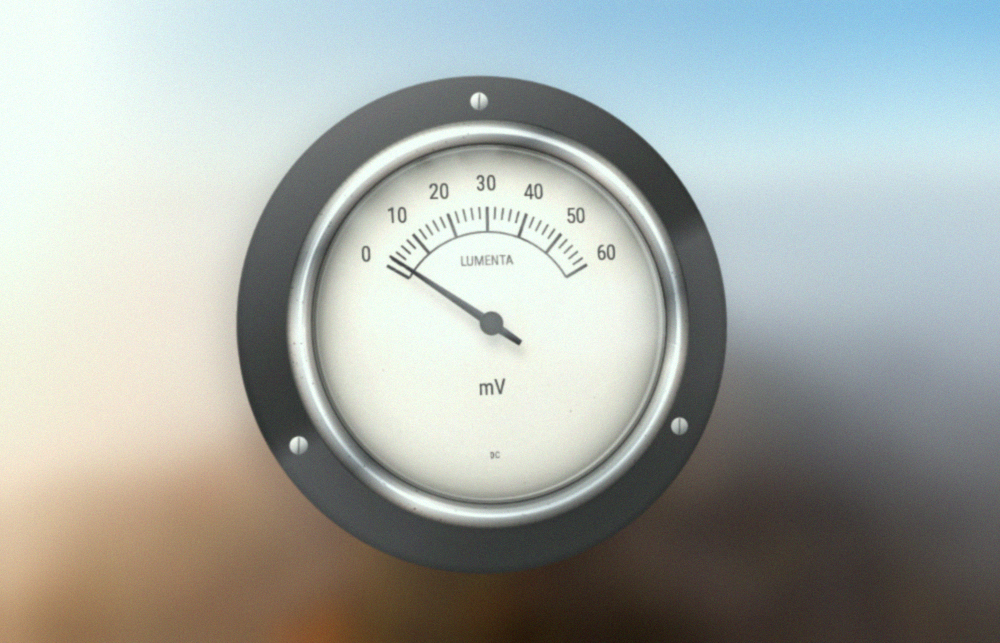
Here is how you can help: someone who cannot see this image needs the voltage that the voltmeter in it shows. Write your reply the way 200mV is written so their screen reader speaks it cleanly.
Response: 2mV
